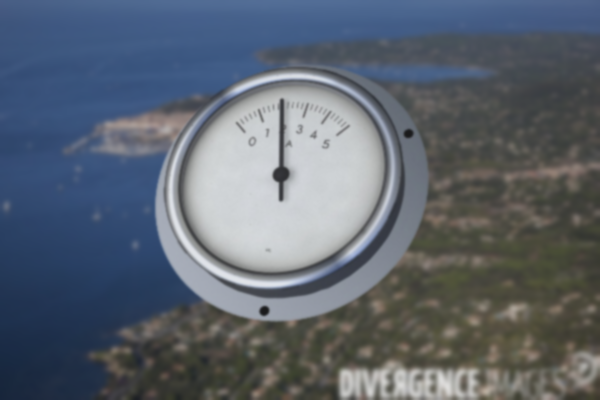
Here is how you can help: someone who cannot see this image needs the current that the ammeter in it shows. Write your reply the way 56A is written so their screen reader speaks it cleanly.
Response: 2A
